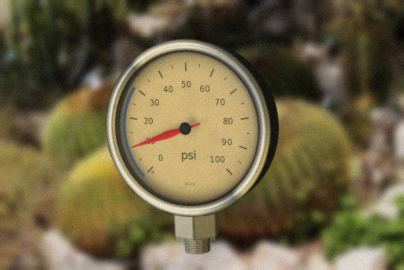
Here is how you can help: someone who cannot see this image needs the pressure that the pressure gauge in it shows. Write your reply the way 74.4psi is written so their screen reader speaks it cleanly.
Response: 10psi
